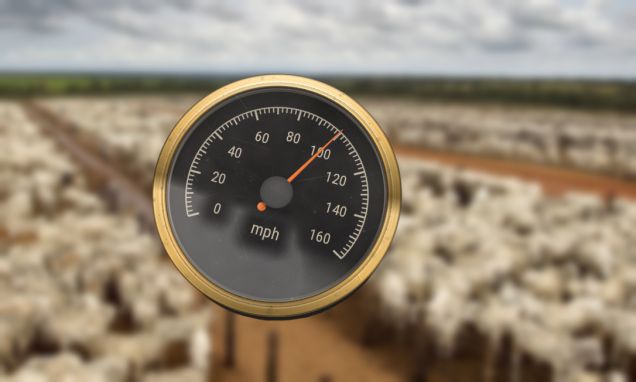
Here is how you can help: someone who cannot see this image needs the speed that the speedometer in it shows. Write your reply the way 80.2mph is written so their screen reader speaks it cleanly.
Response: 100mph
